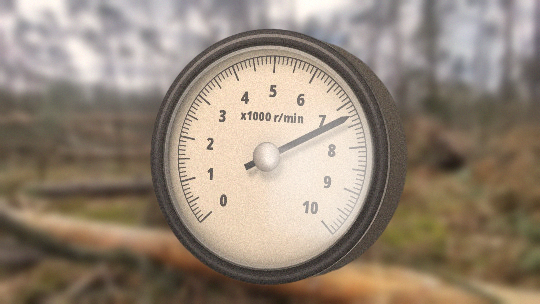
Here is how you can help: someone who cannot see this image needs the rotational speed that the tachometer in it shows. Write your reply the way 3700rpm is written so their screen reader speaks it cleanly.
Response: 7300rpm
